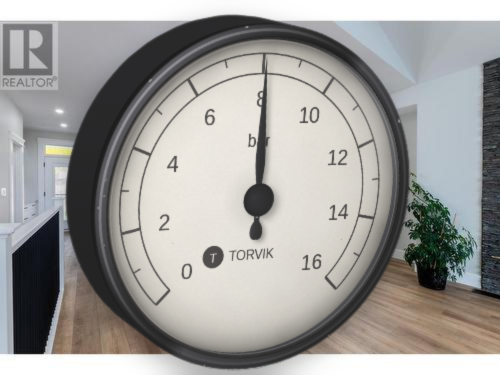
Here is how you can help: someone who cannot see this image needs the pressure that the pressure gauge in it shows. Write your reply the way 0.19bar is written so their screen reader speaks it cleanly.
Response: 8bar
